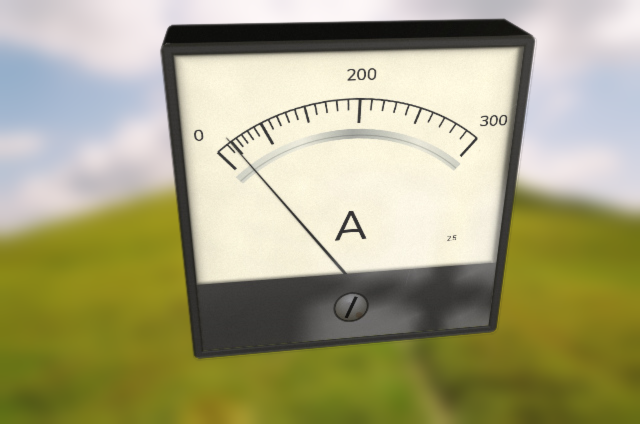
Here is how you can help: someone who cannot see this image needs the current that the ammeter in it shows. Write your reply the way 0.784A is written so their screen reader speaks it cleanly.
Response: 50A
